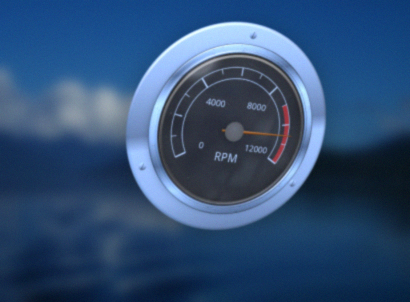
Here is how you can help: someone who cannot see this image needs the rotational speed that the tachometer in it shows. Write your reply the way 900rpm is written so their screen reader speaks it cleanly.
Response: 10500rpm
